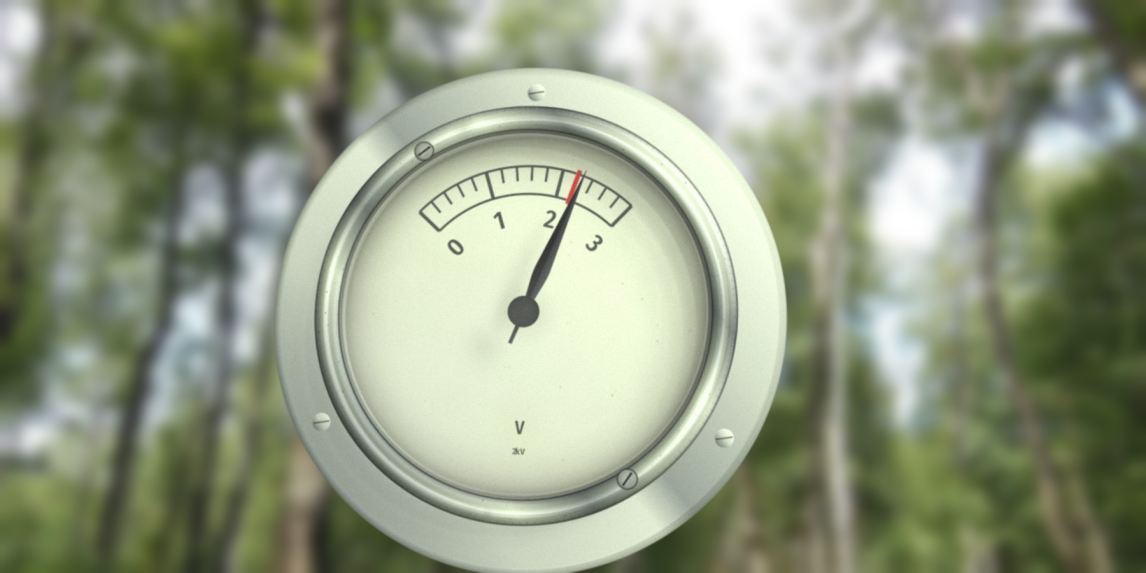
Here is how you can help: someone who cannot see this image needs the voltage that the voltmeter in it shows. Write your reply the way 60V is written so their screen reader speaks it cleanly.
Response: 2.3V
